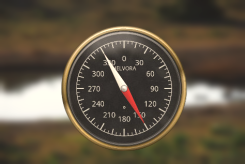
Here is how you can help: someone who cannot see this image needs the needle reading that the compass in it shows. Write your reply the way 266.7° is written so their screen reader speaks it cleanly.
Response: 150°
